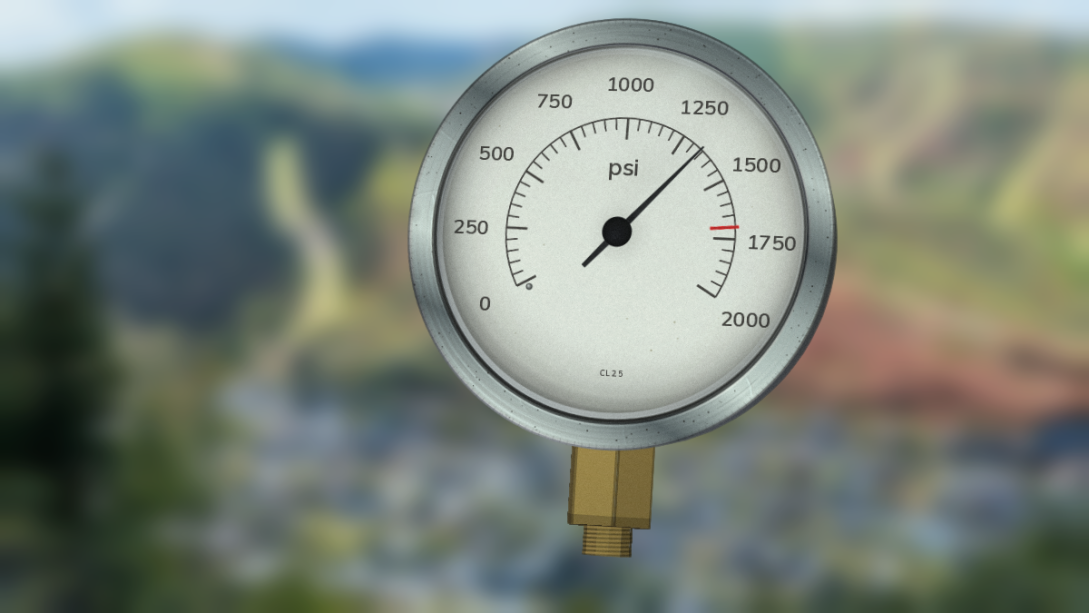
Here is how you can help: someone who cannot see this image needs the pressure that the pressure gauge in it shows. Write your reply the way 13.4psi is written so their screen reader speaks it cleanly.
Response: 1350psi
